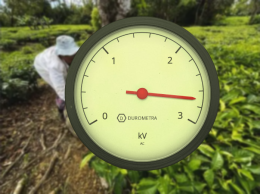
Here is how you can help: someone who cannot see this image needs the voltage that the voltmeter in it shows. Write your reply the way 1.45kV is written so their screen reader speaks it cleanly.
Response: 2.7kV
